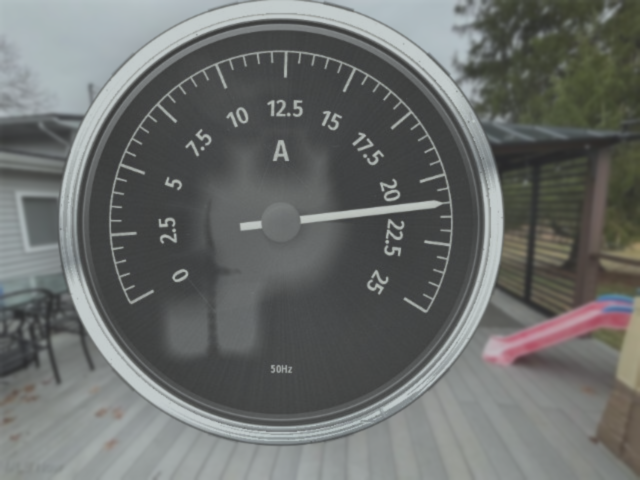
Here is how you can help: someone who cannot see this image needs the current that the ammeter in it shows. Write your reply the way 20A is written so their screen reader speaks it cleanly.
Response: 21A
